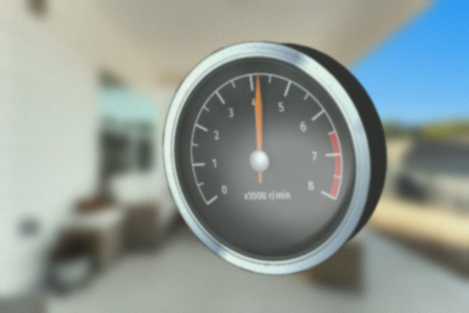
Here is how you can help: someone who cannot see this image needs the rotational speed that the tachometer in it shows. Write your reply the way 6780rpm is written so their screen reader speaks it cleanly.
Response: 4250rpm
